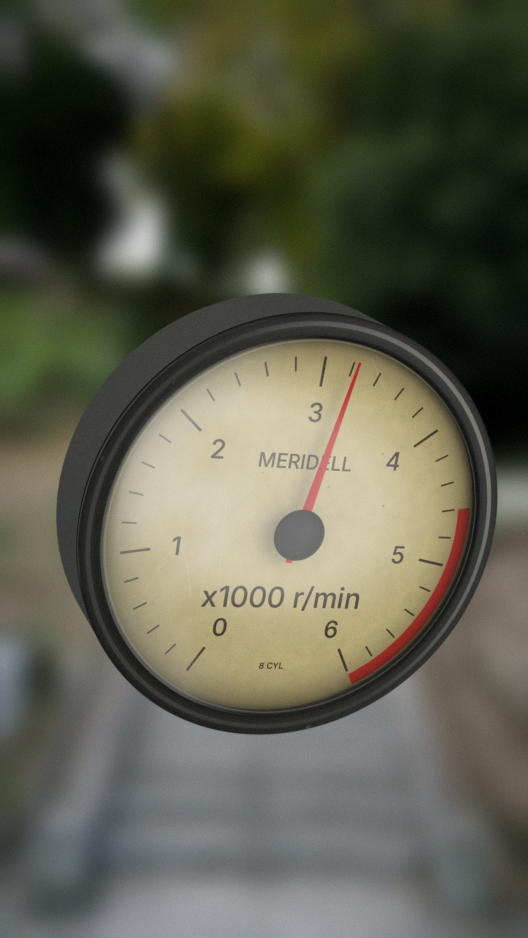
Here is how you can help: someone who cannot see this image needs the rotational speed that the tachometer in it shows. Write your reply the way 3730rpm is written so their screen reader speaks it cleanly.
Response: 3200rpm
